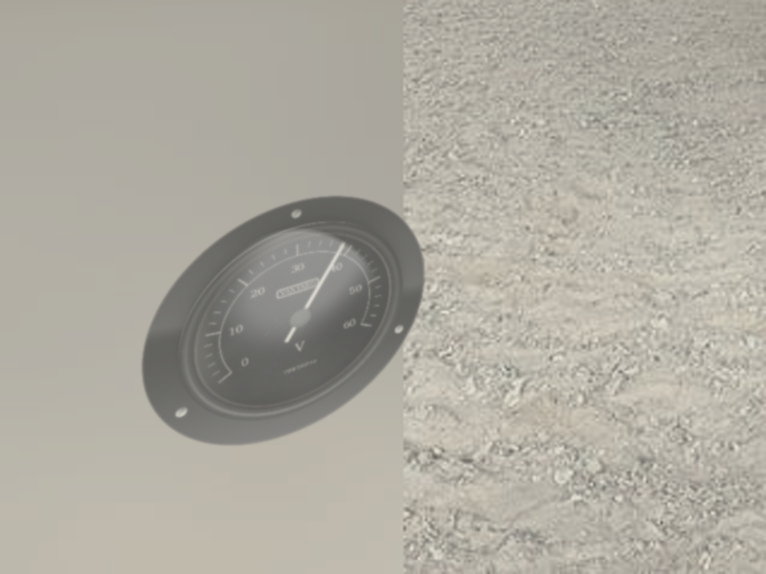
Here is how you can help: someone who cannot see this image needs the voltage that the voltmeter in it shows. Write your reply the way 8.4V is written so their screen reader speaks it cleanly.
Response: 38V
